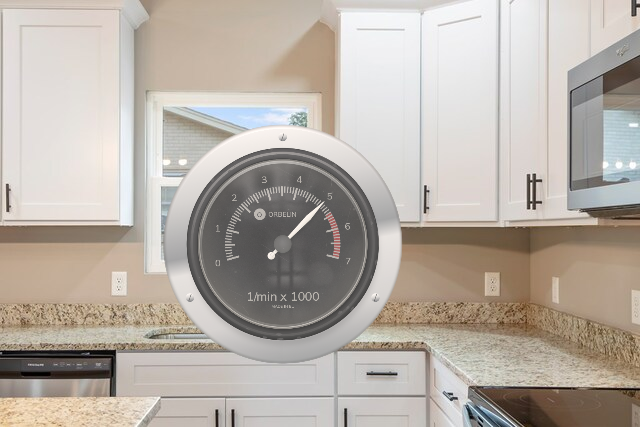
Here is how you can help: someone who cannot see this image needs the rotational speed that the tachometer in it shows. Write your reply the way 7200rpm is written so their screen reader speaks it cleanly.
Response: 5000rpm
